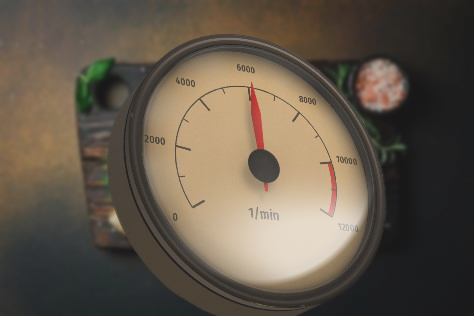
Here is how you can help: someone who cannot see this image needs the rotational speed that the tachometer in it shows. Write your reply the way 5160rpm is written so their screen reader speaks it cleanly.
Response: 6000rpm
